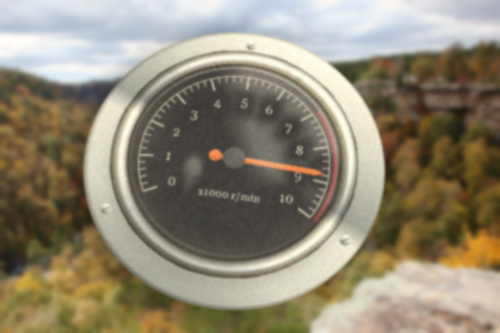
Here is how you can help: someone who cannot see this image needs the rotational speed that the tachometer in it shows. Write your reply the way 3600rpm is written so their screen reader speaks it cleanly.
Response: 8800rpm
